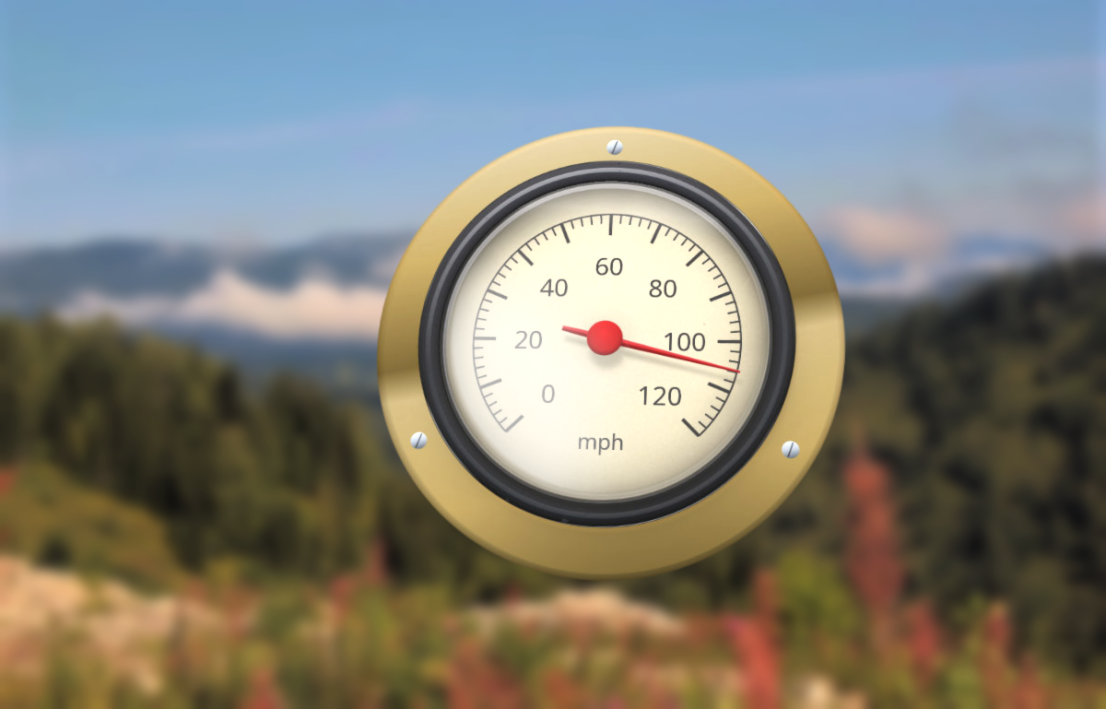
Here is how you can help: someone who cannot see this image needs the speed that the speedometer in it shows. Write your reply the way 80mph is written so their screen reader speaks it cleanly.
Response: 106mph
